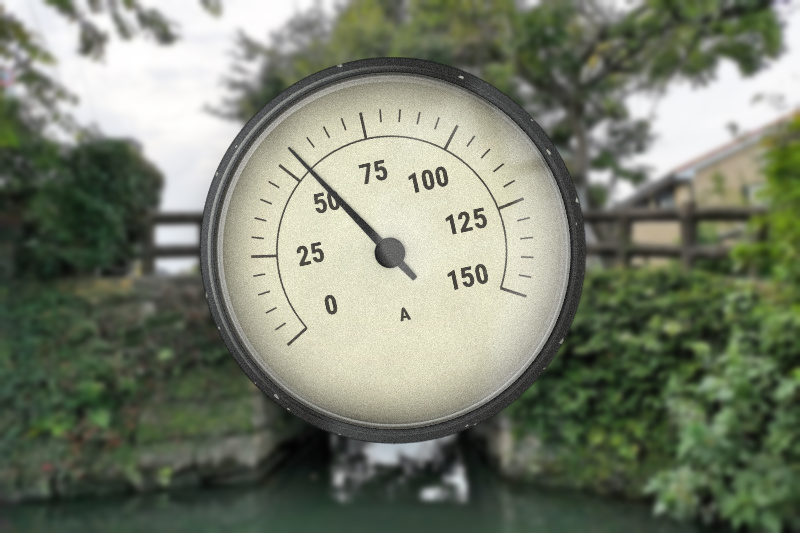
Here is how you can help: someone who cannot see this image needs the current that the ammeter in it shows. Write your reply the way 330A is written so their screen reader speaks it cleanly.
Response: 55A
